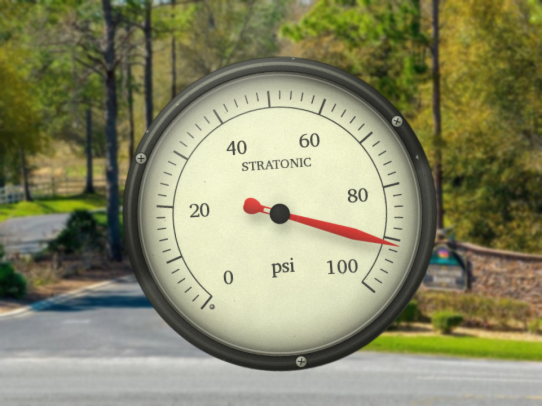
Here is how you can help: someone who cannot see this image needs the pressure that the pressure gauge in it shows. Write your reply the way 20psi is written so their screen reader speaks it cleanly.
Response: 91psi
